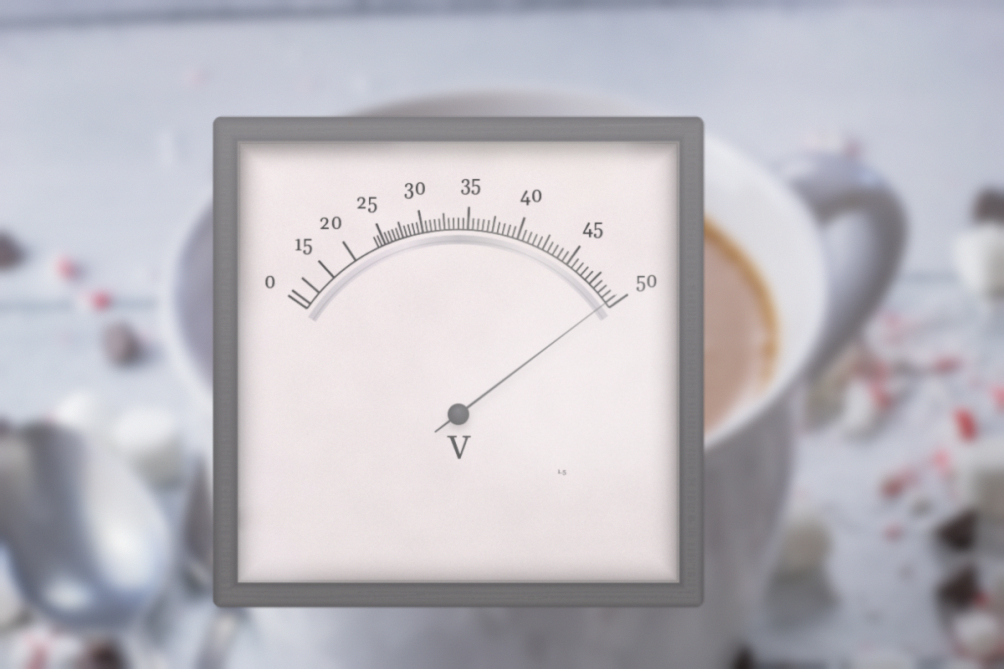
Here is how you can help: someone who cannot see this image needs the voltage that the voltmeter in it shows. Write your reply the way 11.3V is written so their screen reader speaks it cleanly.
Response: 49.5V
